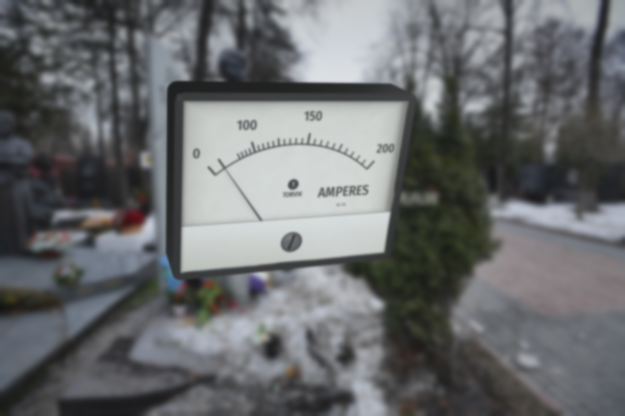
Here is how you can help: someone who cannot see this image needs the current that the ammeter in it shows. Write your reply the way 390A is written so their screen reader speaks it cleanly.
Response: 50A
